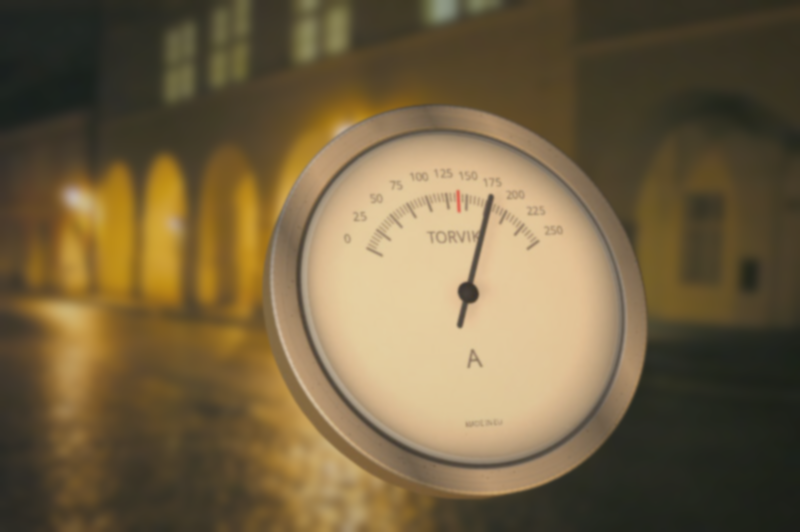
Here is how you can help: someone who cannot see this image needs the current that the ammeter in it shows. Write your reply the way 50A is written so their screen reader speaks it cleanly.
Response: 175A
